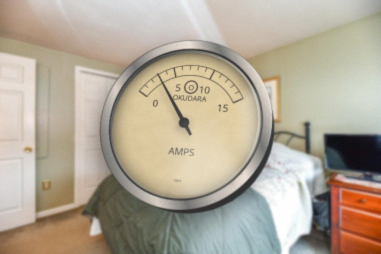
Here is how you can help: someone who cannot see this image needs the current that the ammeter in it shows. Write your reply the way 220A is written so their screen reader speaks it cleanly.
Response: 3A
